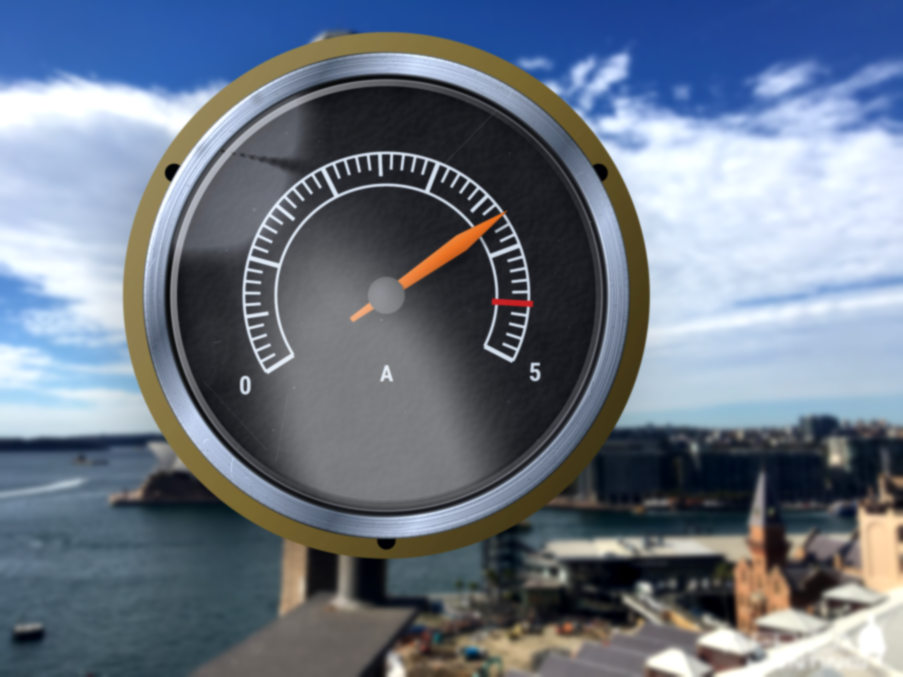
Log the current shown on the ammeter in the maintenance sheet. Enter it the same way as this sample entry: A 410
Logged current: A 3.7
